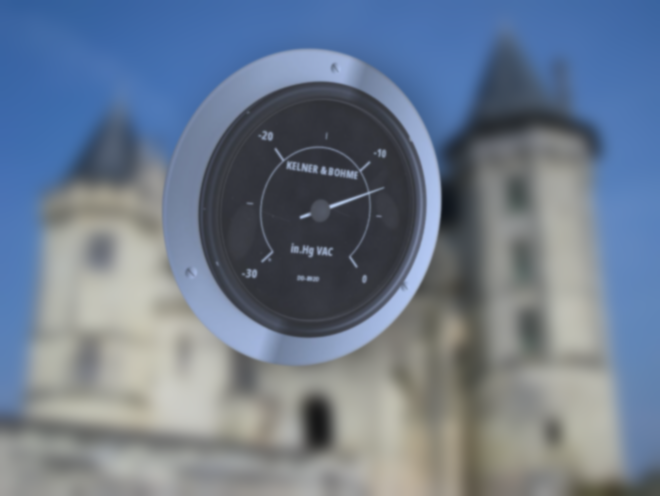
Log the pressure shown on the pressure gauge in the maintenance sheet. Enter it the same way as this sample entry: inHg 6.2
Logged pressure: inHg -7.5
